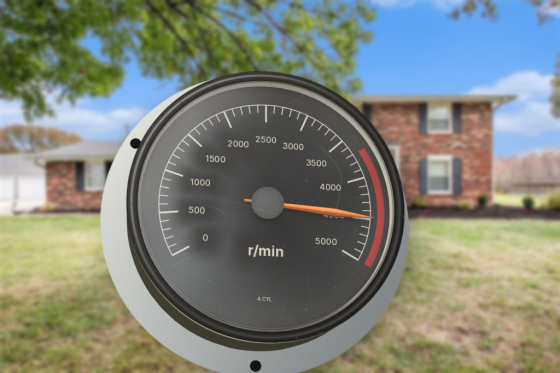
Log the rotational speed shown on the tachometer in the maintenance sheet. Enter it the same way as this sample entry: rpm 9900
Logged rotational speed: rpm 4500
